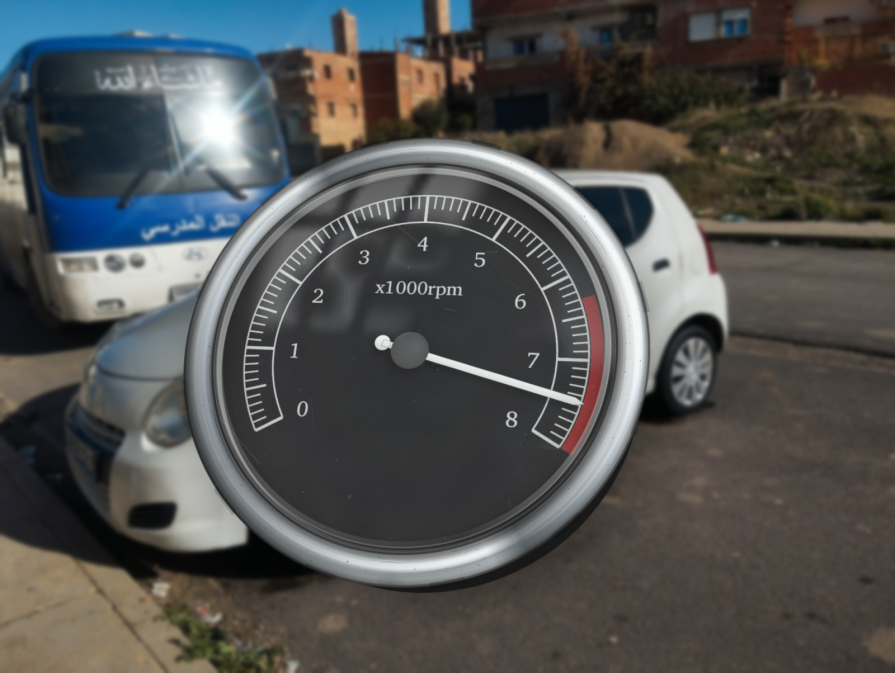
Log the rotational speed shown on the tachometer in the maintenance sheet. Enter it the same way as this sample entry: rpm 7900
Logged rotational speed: rpm 7500
